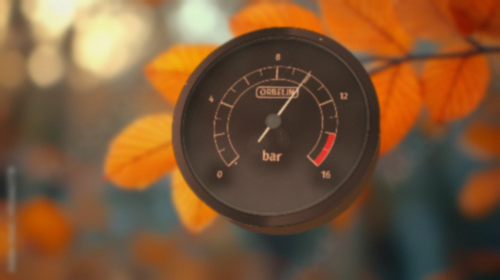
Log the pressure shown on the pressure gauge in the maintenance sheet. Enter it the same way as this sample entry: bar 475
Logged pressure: bar 10
